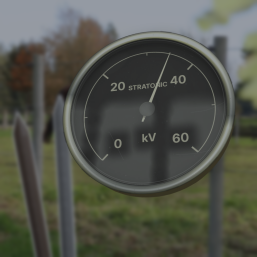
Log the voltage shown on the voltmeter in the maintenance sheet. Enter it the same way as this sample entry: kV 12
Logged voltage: kV 35
